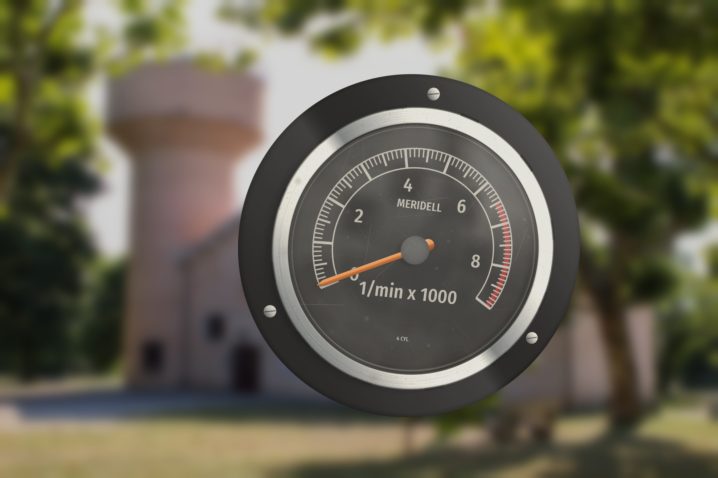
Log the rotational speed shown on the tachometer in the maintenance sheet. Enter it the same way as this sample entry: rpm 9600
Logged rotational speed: rpm 100
